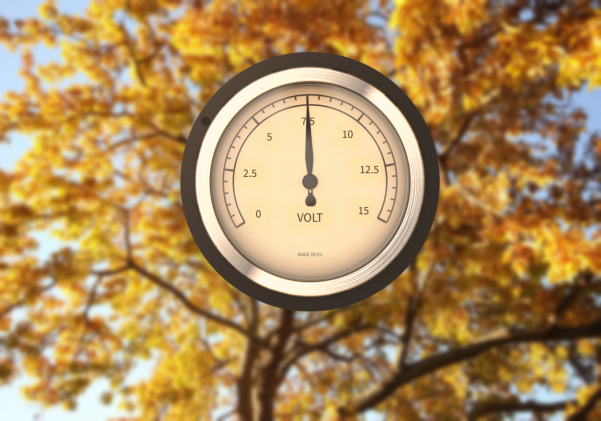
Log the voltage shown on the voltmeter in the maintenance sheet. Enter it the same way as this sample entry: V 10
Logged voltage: V 7.5
